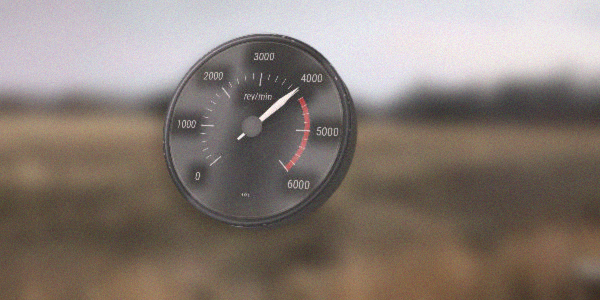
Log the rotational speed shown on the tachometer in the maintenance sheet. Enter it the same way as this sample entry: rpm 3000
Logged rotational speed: rpm 4000
